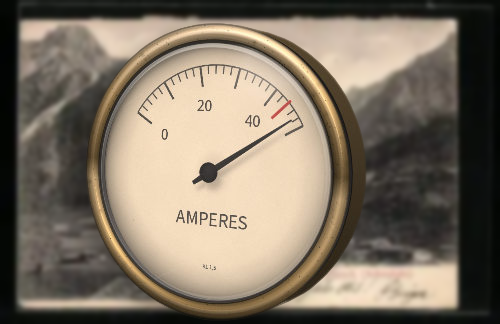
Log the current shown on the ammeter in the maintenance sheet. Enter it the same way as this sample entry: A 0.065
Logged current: A 48
